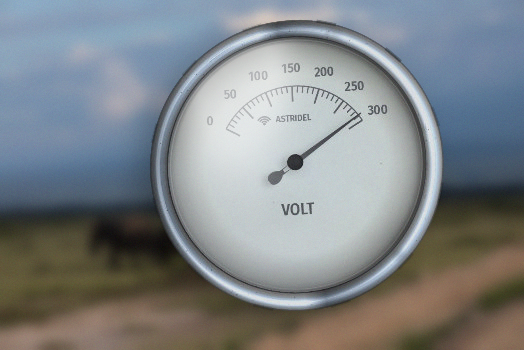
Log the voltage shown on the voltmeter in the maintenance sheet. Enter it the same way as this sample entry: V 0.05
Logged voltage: V 290
